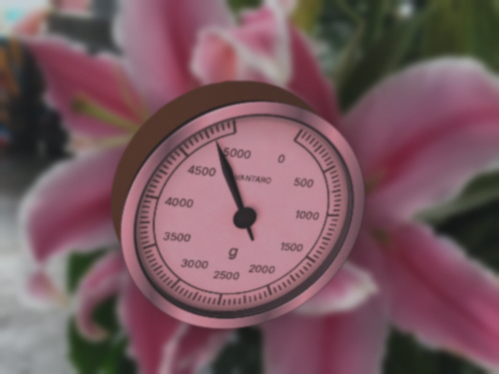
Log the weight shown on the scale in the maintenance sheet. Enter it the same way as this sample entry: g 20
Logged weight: g 4800
